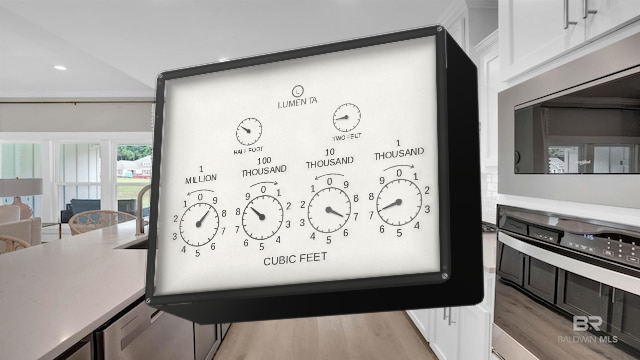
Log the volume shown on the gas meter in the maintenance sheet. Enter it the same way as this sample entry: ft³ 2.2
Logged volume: ft³ 886700
